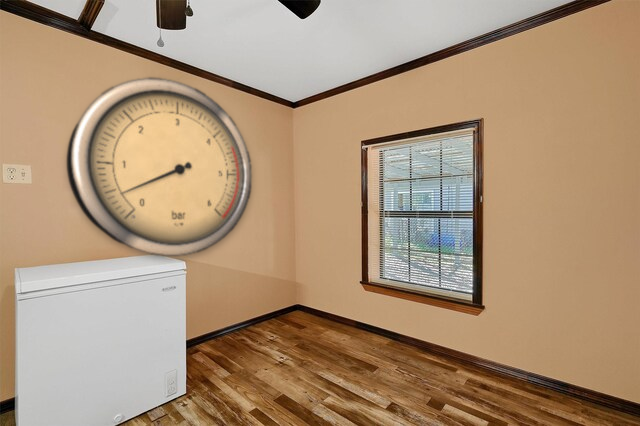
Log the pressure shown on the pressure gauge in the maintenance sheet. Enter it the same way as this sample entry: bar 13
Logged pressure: bar 0.4
